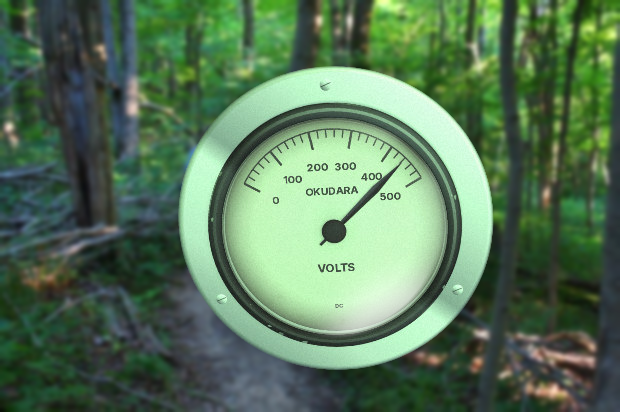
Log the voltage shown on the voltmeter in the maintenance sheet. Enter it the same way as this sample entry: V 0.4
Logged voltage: V 440
